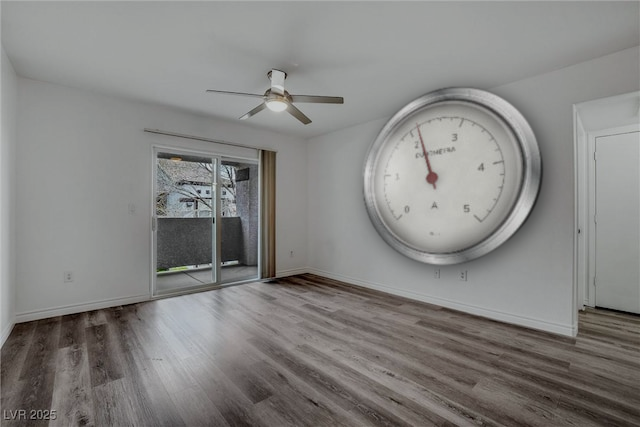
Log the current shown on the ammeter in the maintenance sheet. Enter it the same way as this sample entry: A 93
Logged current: A 2.2
